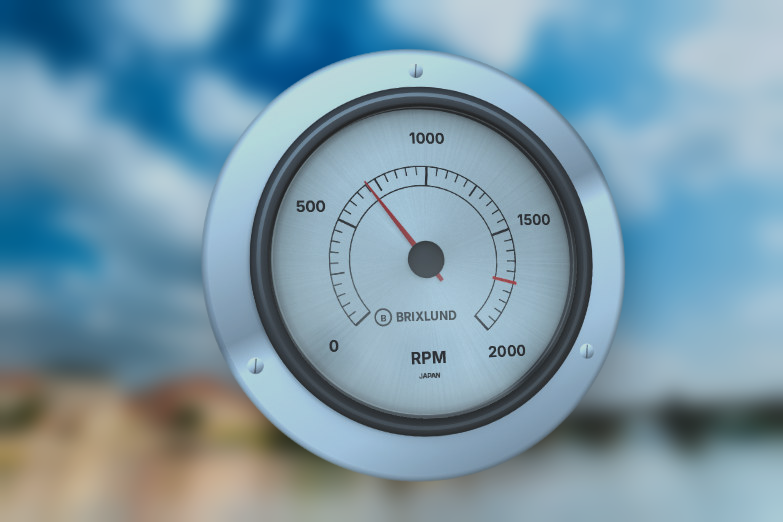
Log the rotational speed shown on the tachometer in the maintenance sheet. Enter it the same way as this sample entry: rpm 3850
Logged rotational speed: rpm 700
